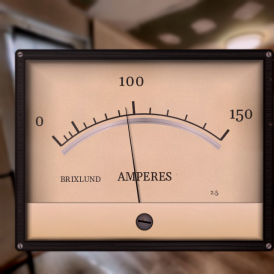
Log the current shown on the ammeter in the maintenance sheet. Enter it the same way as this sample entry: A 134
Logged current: A 95
